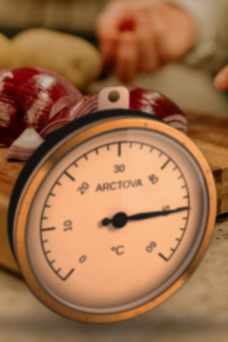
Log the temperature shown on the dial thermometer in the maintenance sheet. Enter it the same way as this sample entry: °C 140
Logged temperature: °C 50
